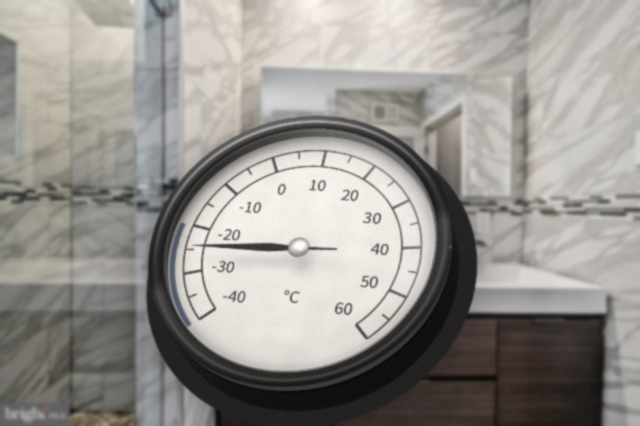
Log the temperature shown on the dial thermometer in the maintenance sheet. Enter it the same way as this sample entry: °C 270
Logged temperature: °C -25
